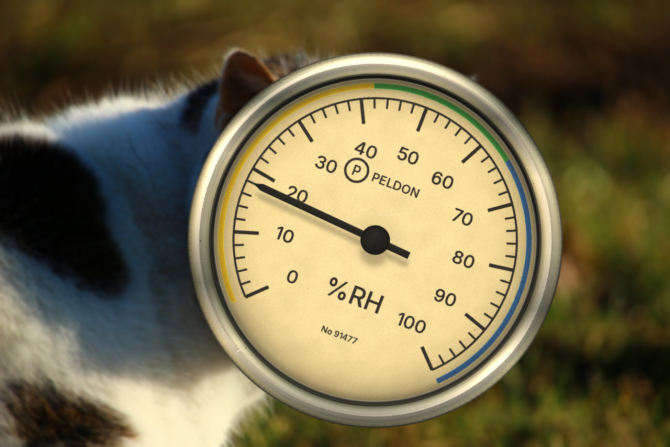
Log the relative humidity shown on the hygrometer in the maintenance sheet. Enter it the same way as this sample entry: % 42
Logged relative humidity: % 18
